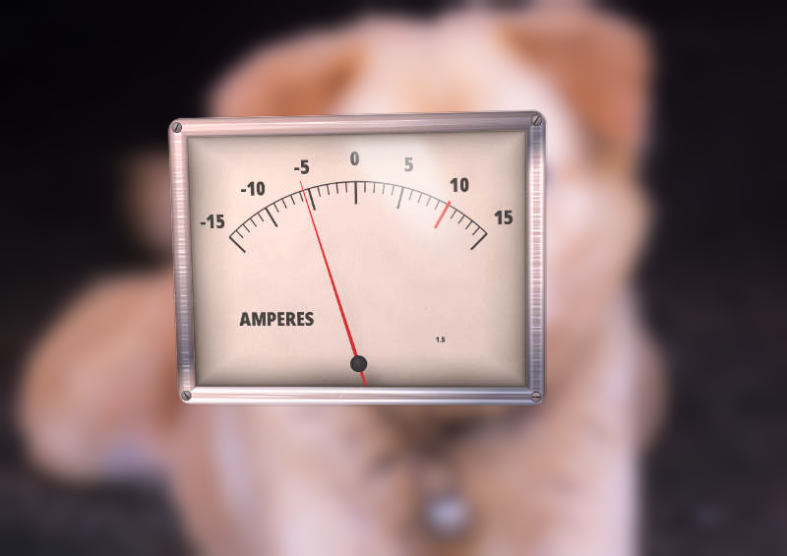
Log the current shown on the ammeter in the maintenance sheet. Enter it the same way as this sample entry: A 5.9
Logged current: A -5.5
